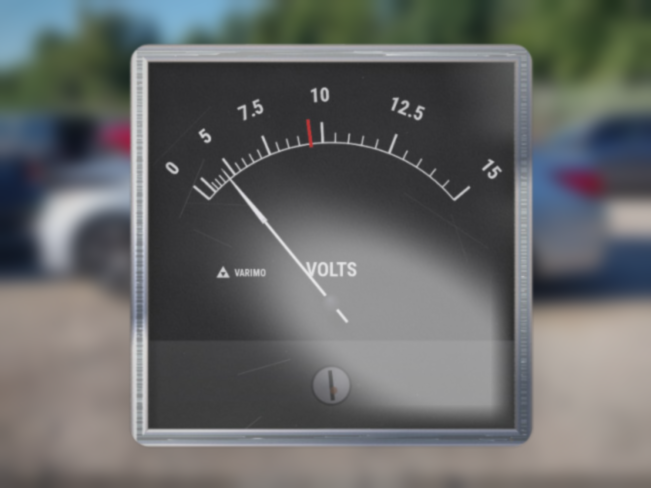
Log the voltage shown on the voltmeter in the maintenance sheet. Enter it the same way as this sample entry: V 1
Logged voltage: V 4.5
